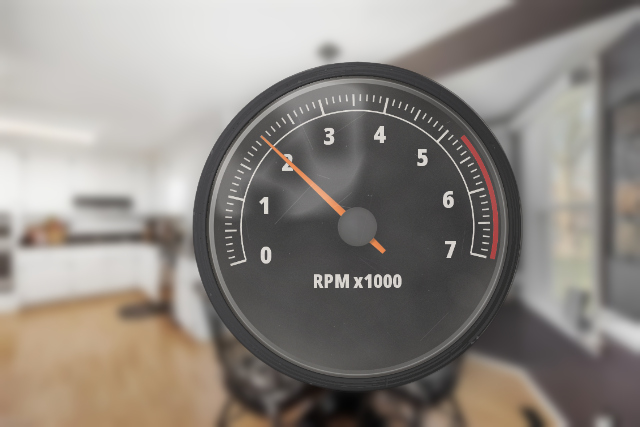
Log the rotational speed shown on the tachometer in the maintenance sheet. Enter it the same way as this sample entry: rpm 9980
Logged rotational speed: rpm 2000
